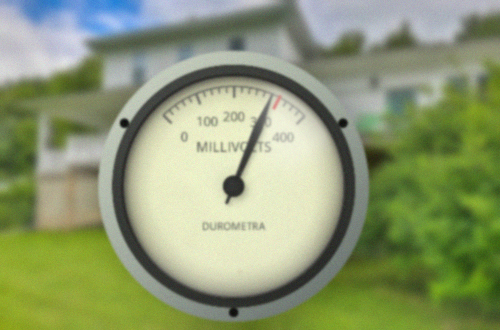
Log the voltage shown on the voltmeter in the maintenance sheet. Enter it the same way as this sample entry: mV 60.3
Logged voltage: mV 300
